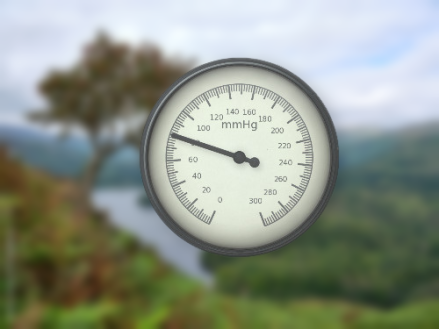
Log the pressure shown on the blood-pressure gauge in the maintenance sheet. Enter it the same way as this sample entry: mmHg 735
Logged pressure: mmHg 80
